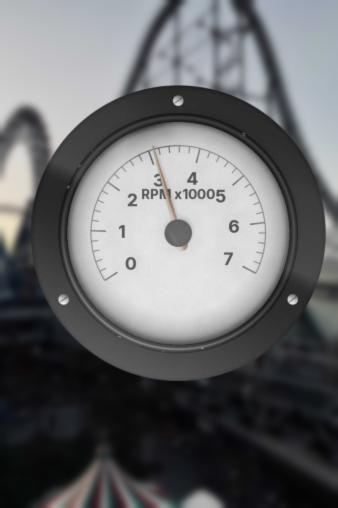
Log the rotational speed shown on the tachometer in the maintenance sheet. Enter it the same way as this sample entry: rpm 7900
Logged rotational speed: rpm 3100
